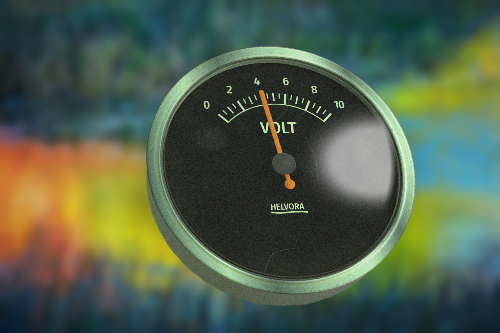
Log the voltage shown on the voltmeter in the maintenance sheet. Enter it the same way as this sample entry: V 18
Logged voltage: V 4
